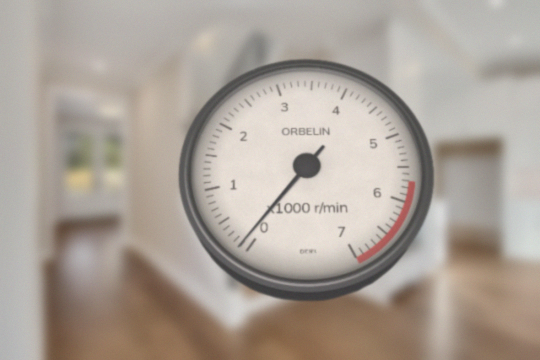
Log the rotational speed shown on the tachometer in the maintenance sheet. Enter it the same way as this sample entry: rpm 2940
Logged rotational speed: rpm 100
